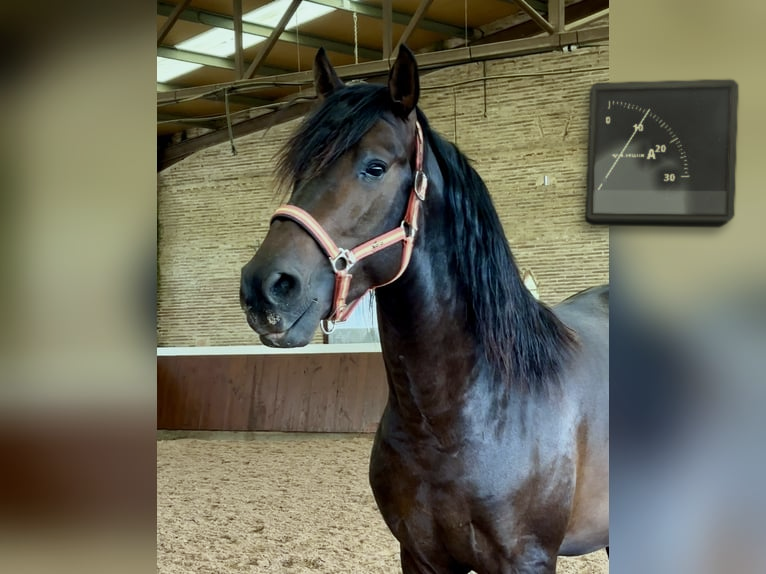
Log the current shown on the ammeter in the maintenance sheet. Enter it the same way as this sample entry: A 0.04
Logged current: A 10
